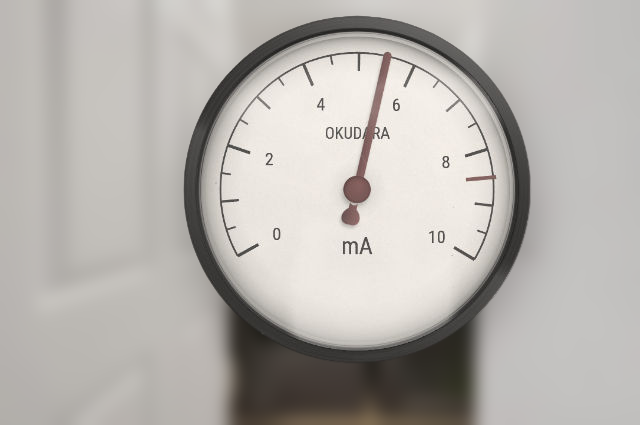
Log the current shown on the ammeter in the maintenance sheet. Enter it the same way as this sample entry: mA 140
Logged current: mA 5.5
